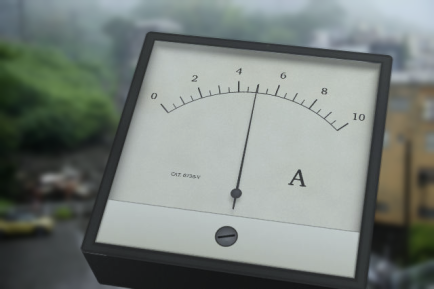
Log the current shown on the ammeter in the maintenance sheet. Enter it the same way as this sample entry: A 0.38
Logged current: A 5
